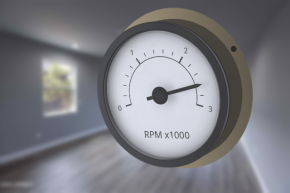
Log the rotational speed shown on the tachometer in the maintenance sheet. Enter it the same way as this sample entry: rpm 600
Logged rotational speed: rpm 2600
